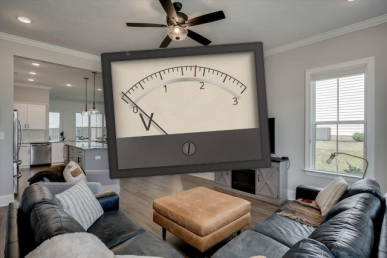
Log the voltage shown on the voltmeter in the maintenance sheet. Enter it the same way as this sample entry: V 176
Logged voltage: V 0.1
